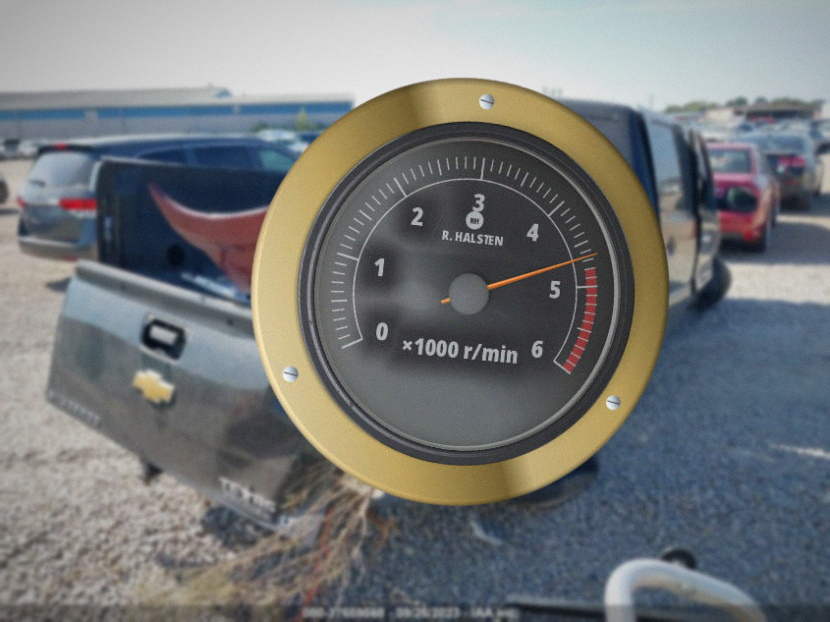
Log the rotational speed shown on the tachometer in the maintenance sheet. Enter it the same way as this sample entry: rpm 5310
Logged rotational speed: rpm 4650
